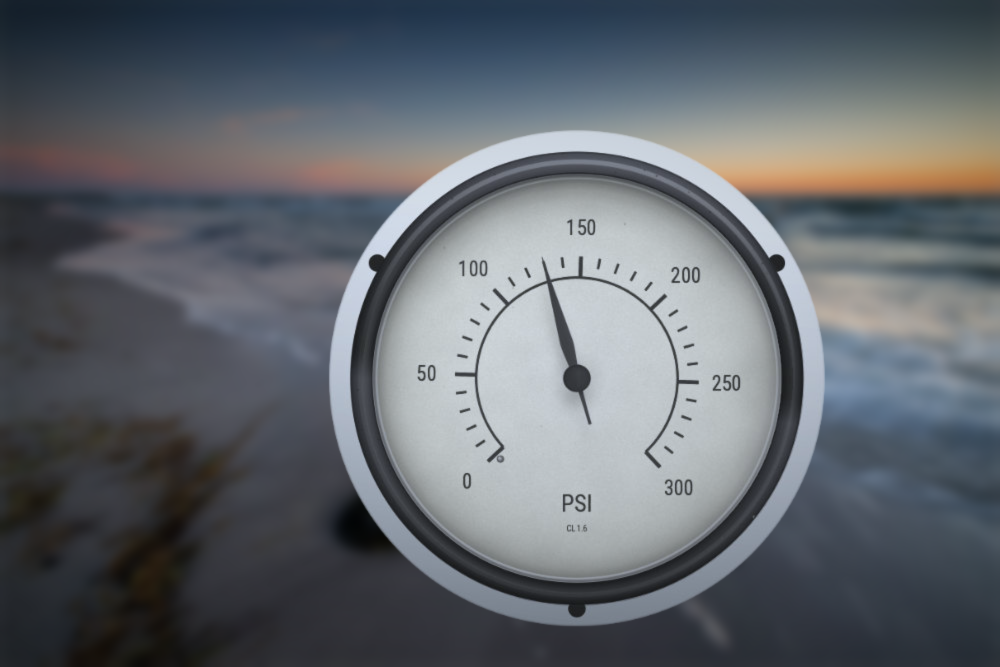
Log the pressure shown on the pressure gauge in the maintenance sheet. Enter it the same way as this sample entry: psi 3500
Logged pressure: psi 130
